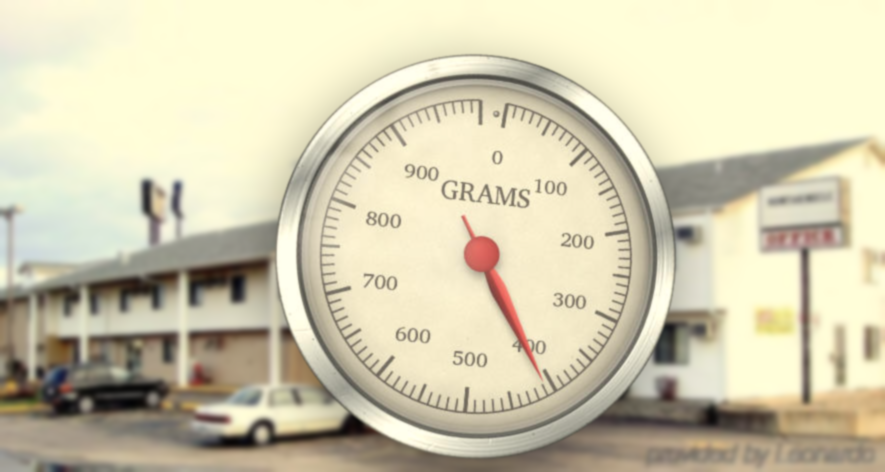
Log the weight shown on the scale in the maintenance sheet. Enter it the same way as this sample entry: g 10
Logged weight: g 410
